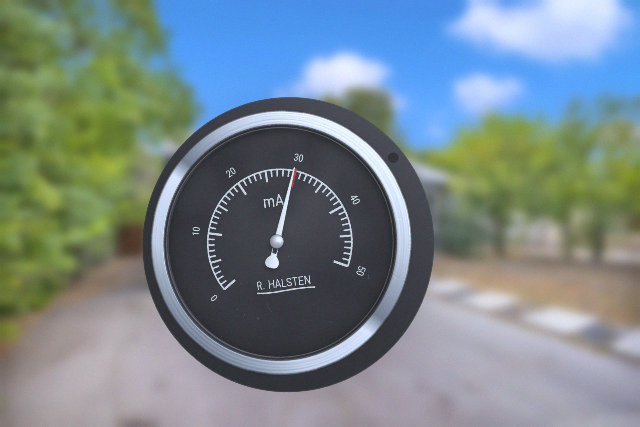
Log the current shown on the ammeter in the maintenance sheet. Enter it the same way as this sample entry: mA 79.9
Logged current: mA 30
